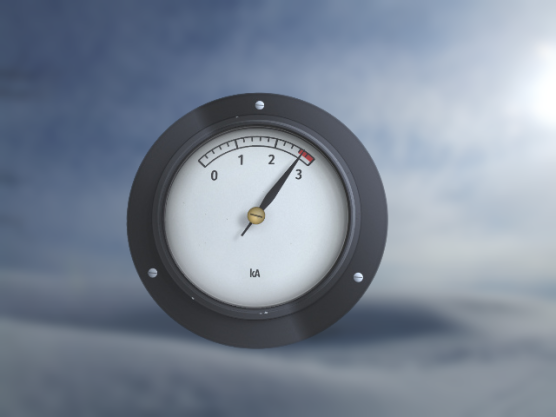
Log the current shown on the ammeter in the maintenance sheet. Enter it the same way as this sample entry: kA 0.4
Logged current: kA 2.7
